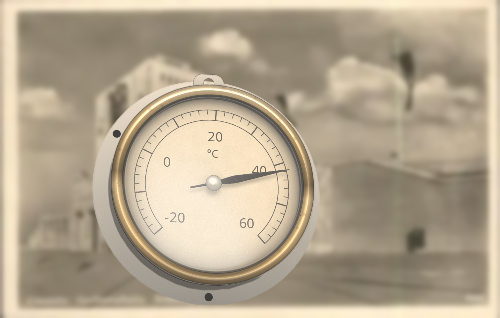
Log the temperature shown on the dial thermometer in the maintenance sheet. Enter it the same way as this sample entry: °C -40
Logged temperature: °C 42
